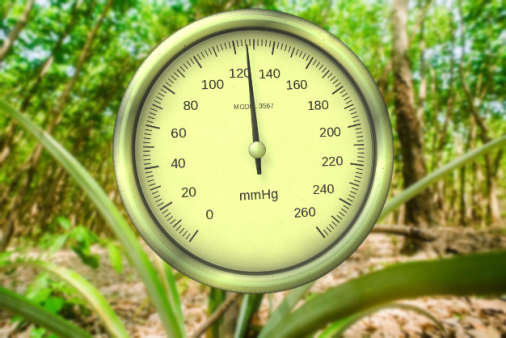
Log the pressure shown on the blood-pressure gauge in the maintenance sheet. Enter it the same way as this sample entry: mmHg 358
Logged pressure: mmHg 126
